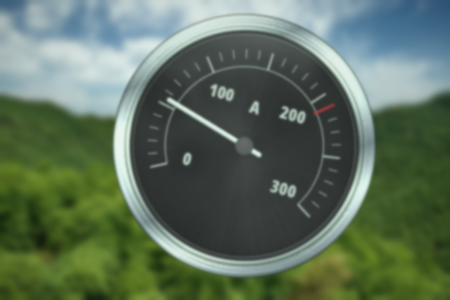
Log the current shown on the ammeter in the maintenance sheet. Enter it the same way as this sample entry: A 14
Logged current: A 55
